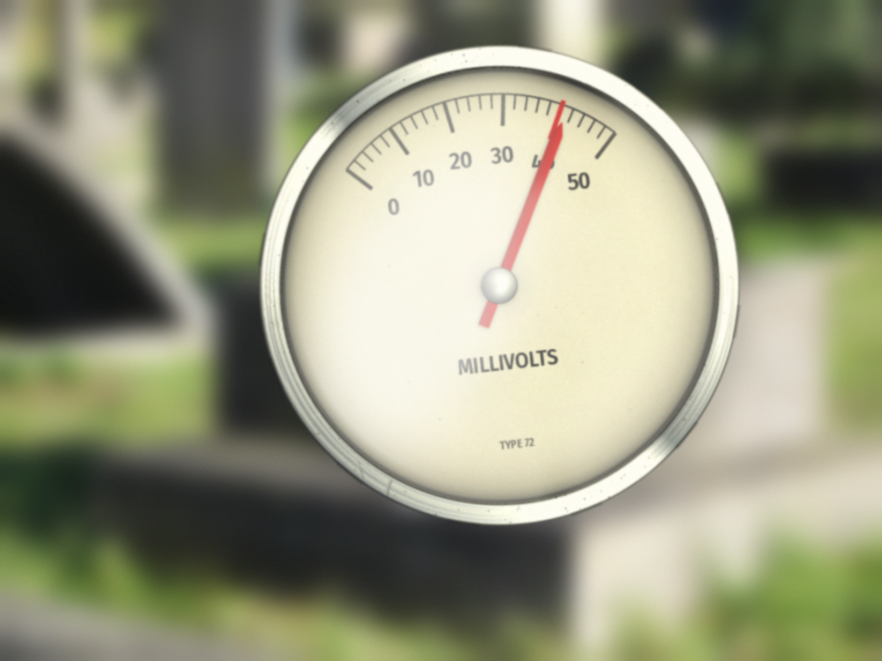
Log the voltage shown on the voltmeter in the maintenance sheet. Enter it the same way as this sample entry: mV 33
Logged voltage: mV 41
